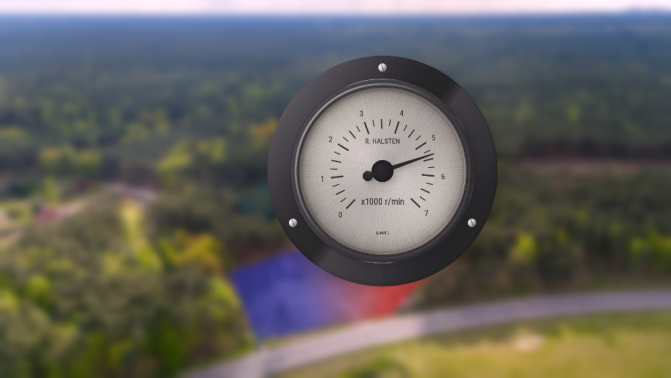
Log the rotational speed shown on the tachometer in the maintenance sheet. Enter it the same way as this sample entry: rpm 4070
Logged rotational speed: rpm 5375
